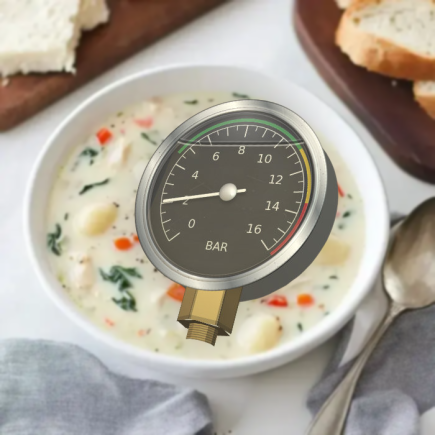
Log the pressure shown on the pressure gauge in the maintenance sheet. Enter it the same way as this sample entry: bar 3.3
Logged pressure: bar 2
